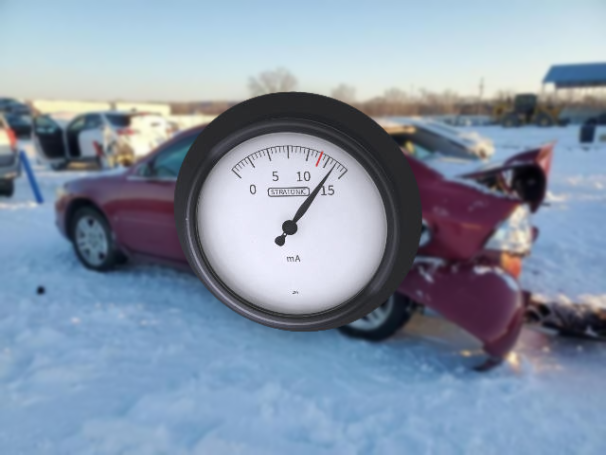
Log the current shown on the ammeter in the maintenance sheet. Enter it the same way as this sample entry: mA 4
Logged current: mA 13.5
